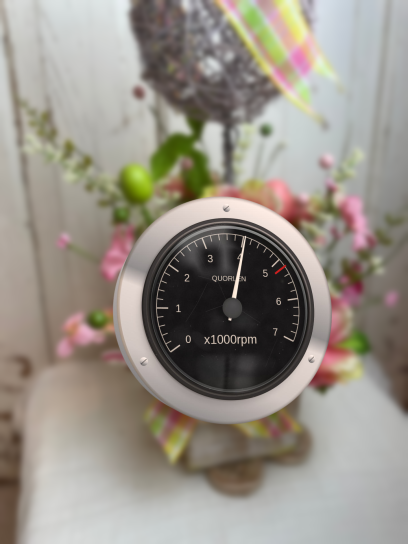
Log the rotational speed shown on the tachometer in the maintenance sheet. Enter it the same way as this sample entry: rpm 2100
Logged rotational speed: rpm 4000
